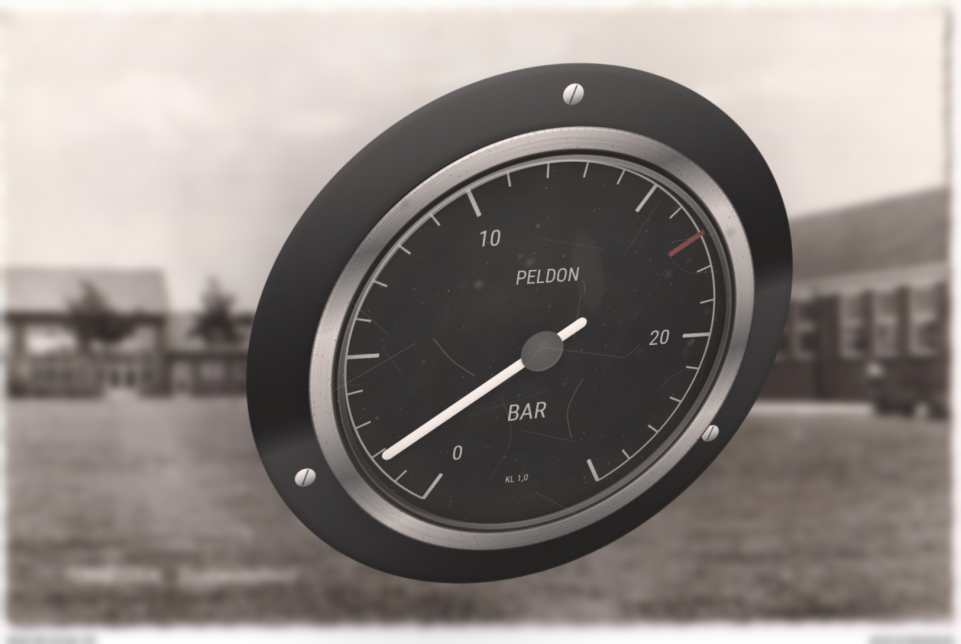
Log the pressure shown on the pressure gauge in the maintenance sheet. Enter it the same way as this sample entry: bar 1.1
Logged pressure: bar 2
